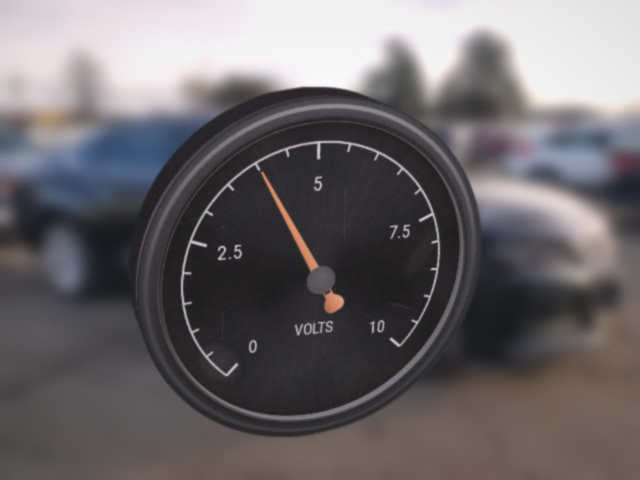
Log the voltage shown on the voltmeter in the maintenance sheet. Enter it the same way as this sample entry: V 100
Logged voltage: V 4
